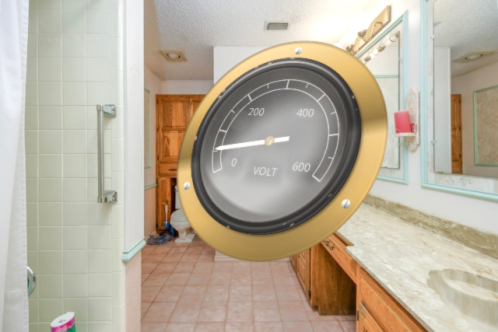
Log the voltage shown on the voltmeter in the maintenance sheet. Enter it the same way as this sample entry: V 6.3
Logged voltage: V 50
